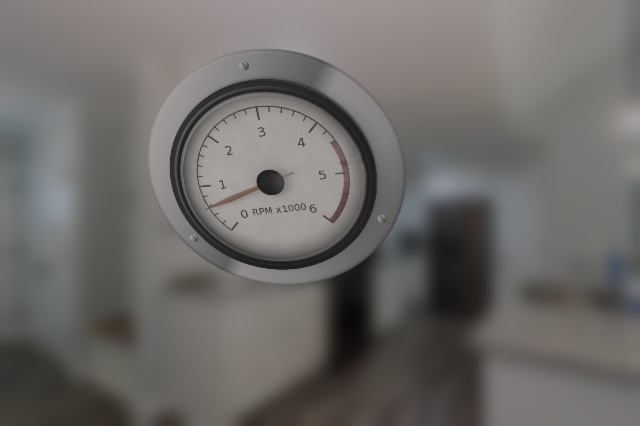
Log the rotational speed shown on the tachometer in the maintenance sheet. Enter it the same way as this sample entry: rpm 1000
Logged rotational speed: rpm 600
